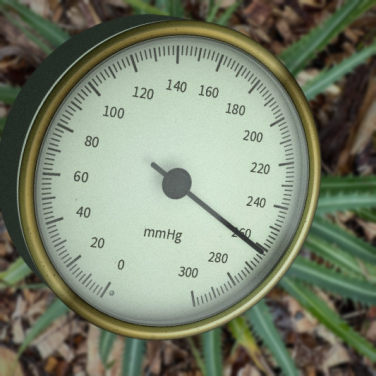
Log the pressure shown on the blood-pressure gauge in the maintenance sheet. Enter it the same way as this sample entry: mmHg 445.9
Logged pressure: mmHg 262
